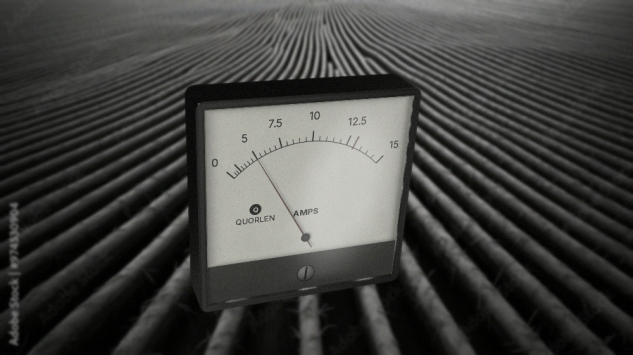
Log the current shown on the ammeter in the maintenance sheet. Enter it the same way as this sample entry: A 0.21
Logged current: A 5
